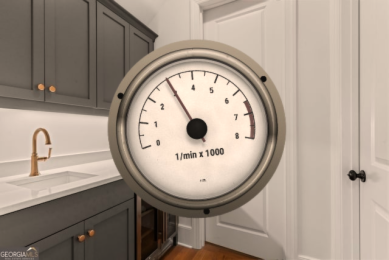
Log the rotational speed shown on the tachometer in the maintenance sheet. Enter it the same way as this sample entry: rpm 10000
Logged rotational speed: rpm 3000
